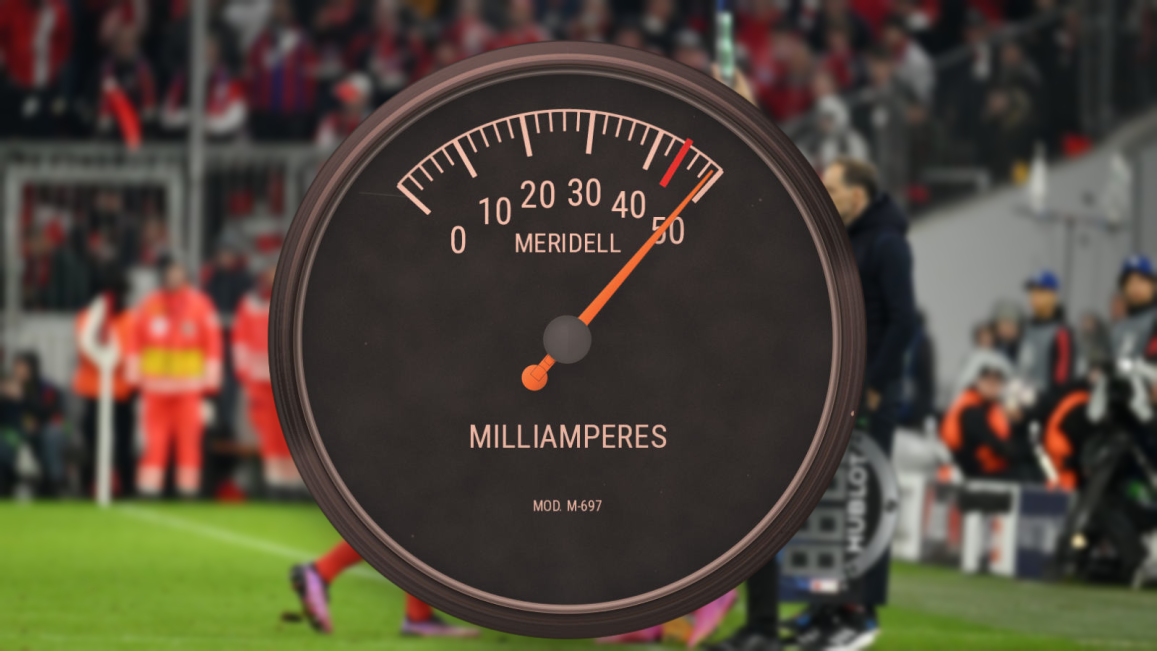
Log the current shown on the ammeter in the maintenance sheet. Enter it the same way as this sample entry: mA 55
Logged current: mA 49
